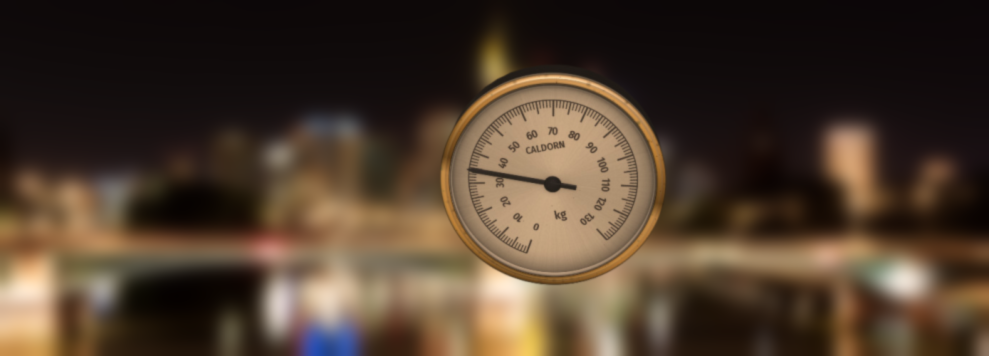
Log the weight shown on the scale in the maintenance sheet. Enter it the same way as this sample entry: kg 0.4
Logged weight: kg 35
